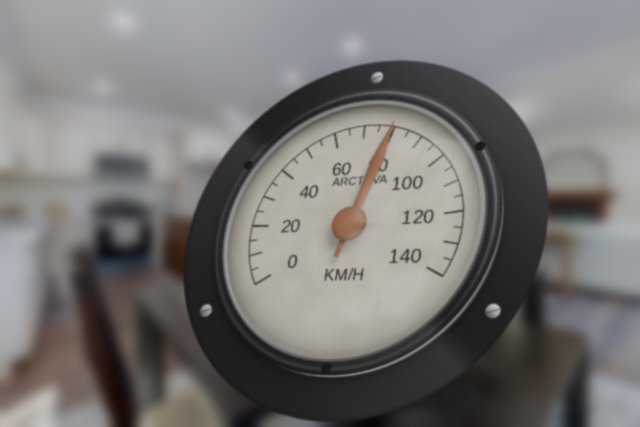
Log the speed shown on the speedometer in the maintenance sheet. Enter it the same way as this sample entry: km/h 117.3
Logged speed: km/h 80
